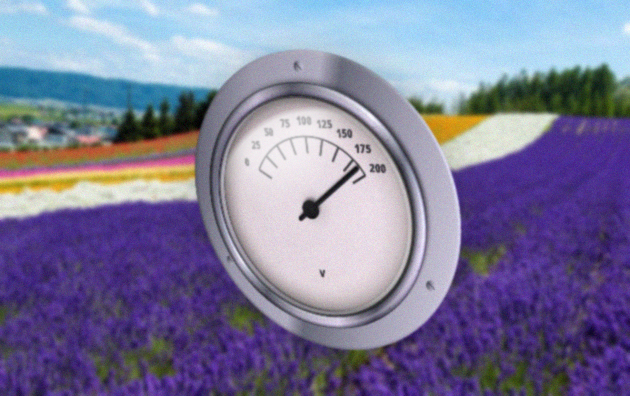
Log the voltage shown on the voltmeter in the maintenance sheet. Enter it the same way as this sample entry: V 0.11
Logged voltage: V 187.5
